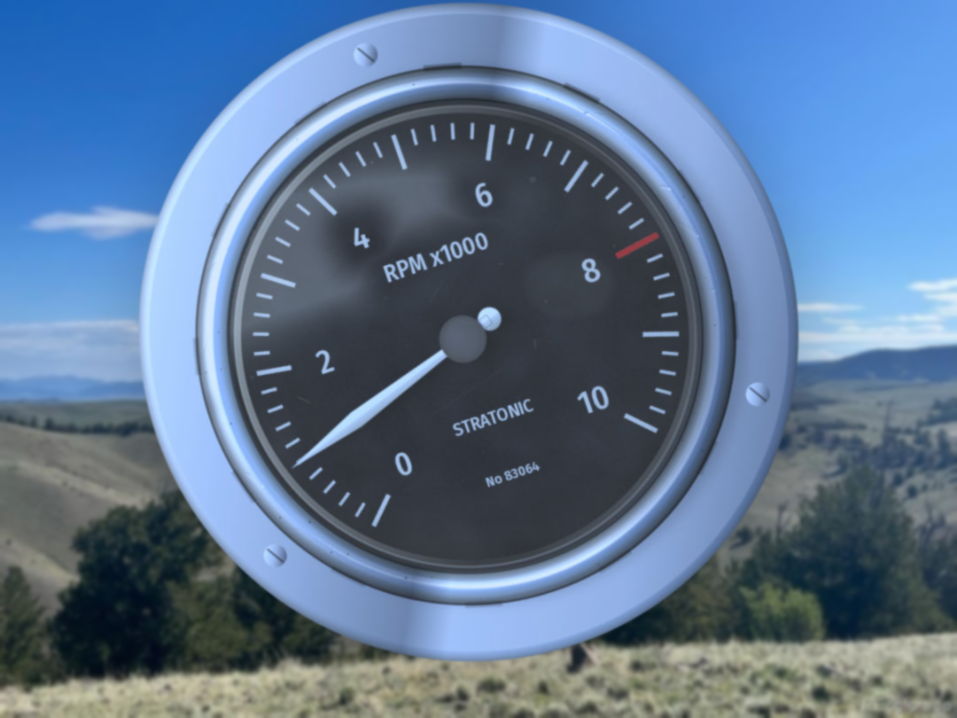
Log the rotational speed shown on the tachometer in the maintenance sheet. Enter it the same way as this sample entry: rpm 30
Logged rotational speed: rpm 1000
